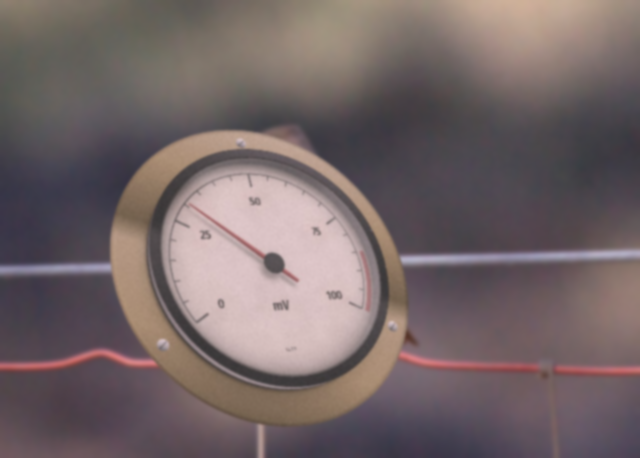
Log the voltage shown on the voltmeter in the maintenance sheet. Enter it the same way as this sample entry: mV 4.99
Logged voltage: mV 30
